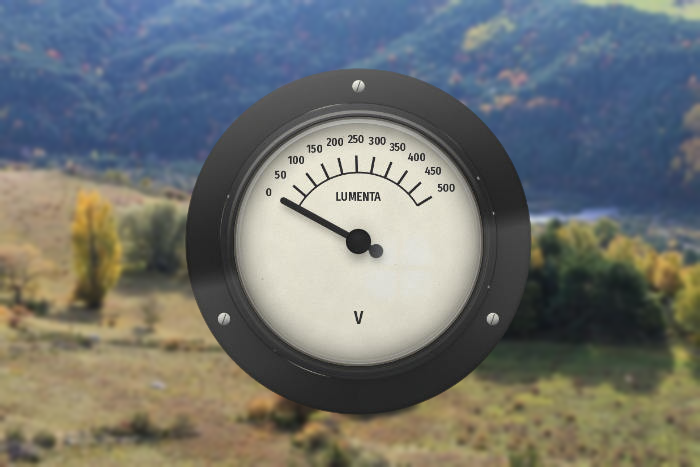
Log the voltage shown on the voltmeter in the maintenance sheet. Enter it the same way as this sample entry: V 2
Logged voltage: V 0
